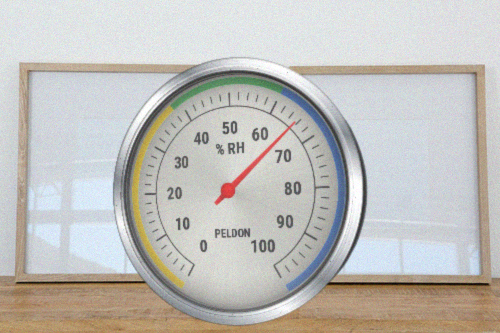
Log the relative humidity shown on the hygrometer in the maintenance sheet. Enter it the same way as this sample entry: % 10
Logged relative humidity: % 66
